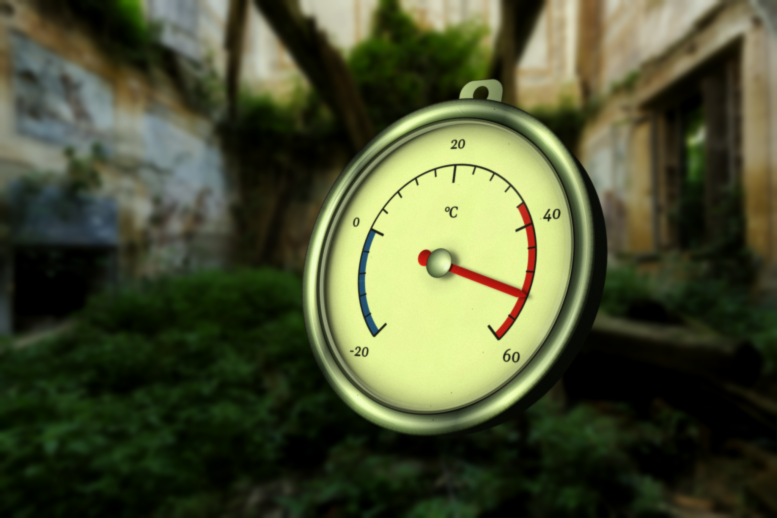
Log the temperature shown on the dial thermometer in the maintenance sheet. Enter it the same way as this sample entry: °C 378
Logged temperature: °C 52
